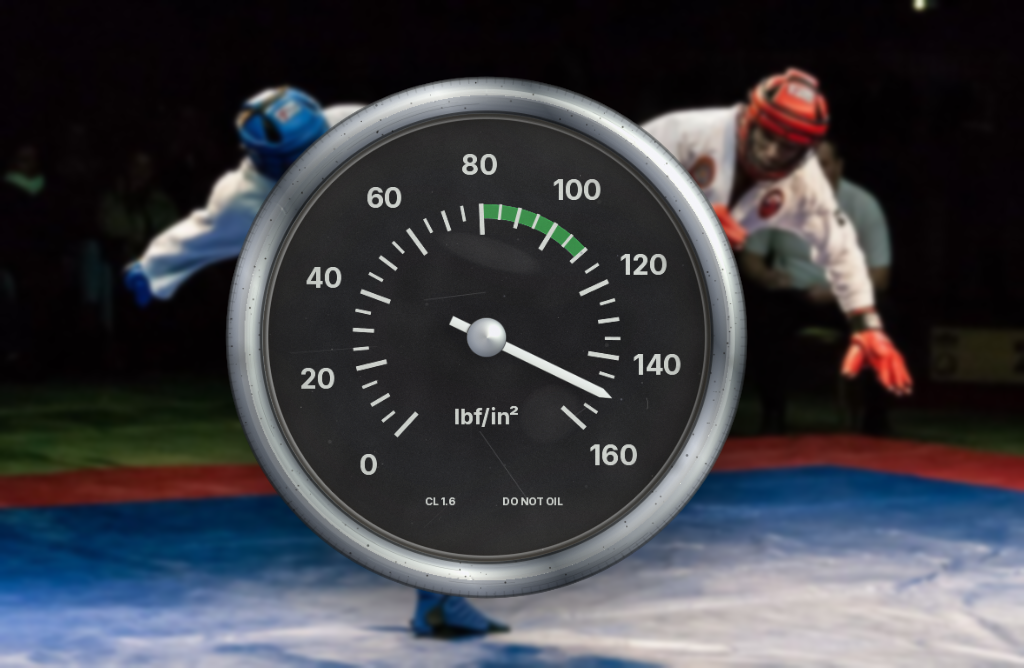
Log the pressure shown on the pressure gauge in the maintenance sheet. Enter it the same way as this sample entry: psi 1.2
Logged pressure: psi 150
